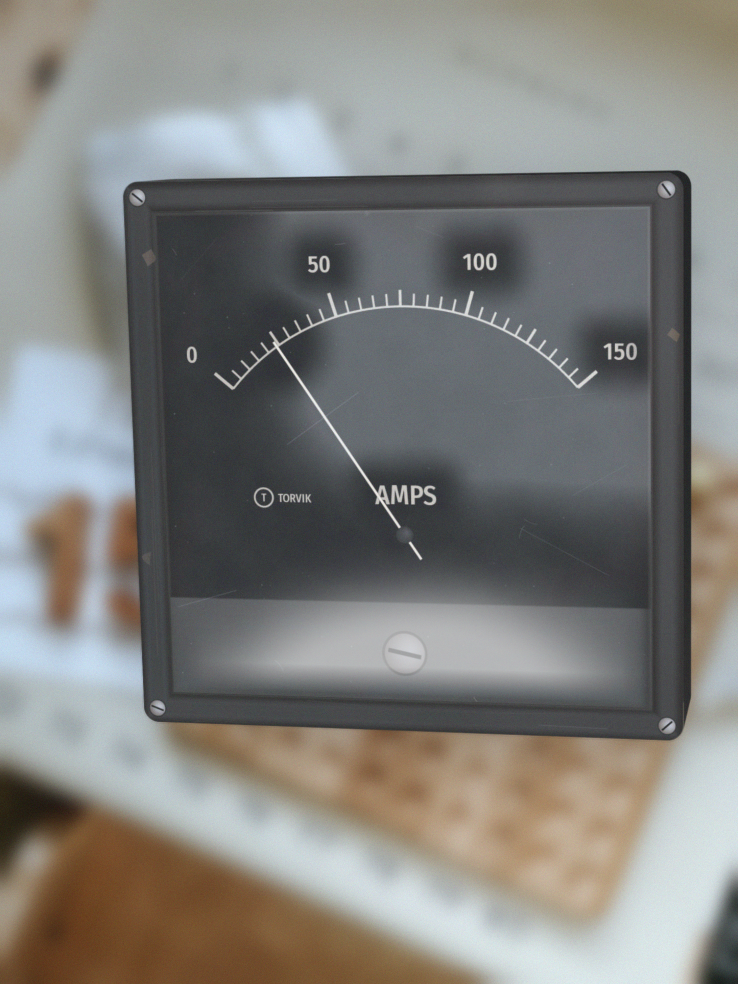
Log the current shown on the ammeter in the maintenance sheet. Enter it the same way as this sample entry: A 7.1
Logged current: A 25
